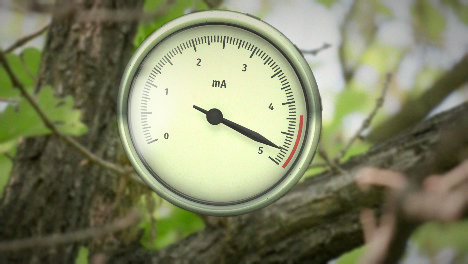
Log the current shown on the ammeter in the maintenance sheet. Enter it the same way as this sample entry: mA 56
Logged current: mA 4.75
